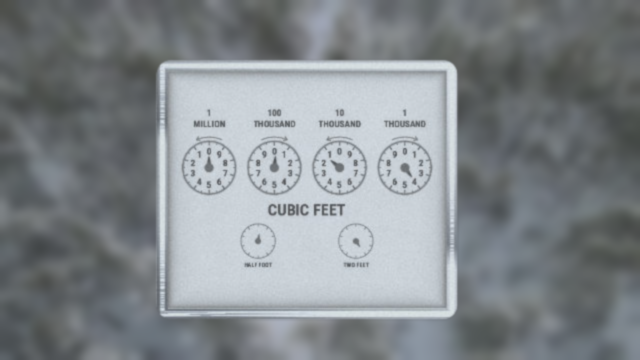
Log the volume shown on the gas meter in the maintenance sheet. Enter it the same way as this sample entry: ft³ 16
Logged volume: ft³ 1400
